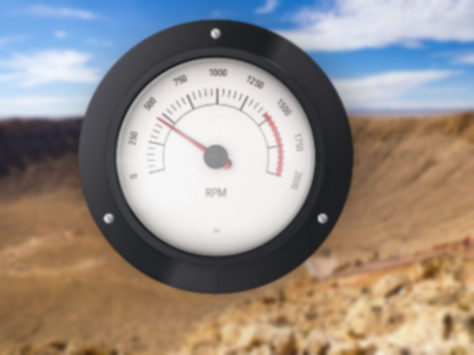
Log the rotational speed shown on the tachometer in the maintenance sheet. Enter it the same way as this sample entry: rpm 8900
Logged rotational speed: rpm 450
